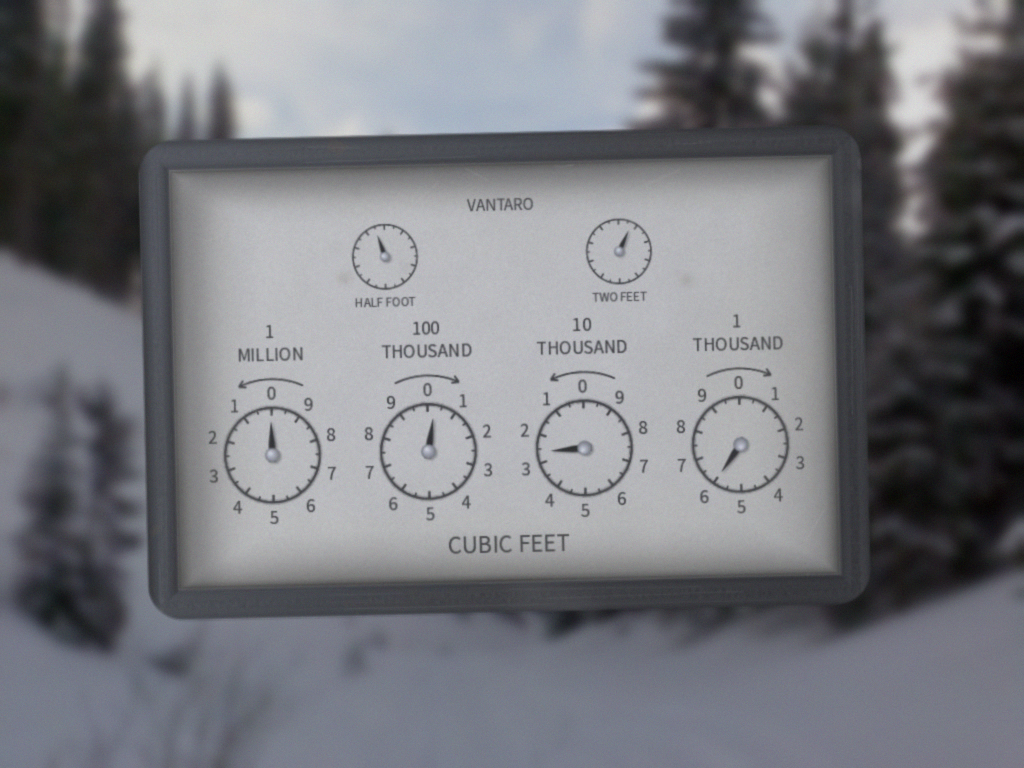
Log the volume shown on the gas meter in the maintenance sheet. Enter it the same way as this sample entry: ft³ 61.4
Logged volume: ft³ 2600
